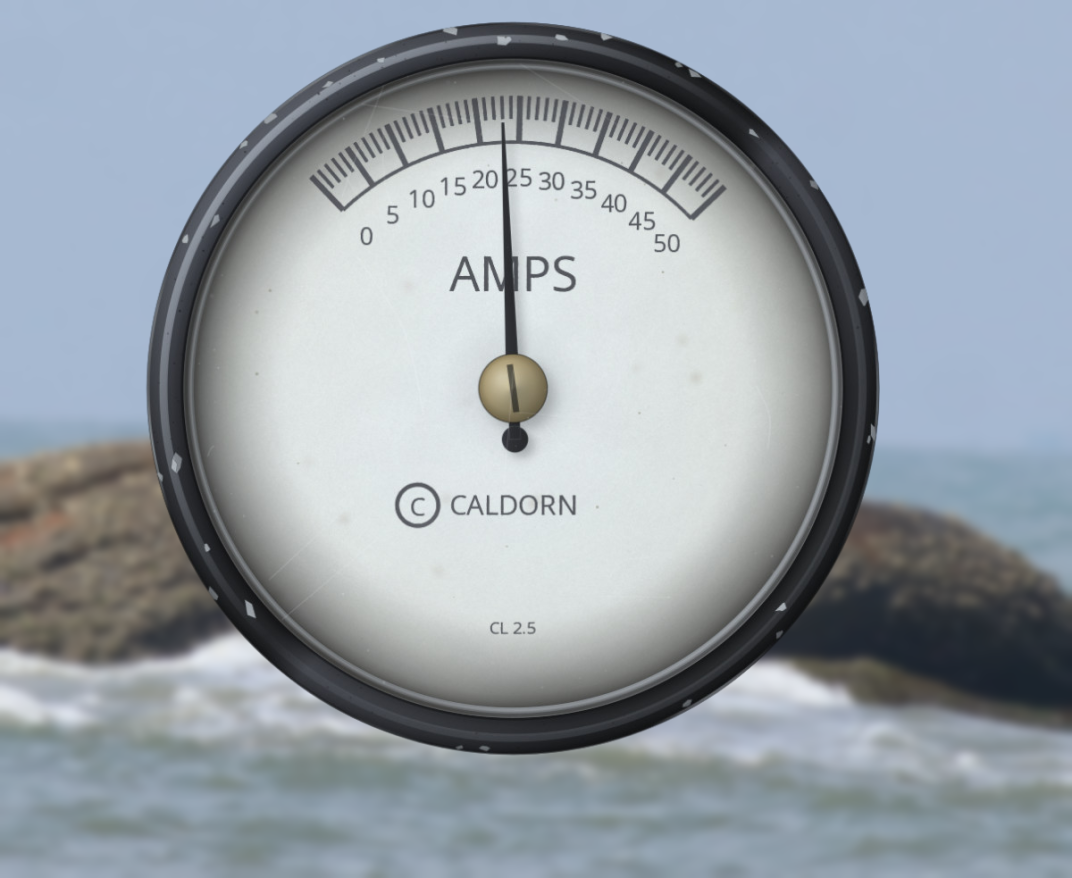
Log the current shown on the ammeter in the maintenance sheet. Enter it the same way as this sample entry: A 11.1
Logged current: A 23
